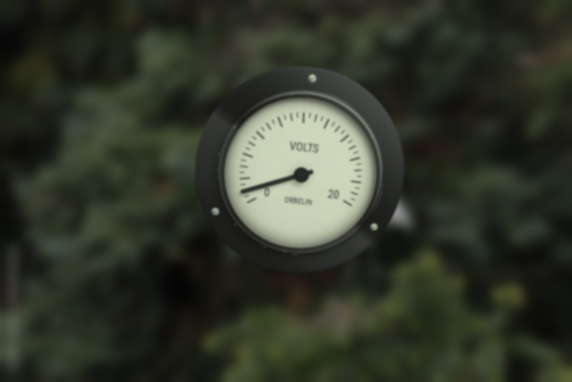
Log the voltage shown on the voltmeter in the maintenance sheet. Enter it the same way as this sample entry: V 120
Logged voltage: V 1
